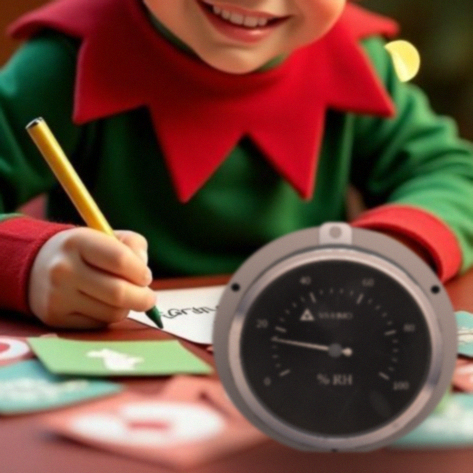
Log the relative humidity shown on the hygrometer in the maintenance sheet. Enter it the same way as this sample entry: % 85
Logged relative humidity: % 16
